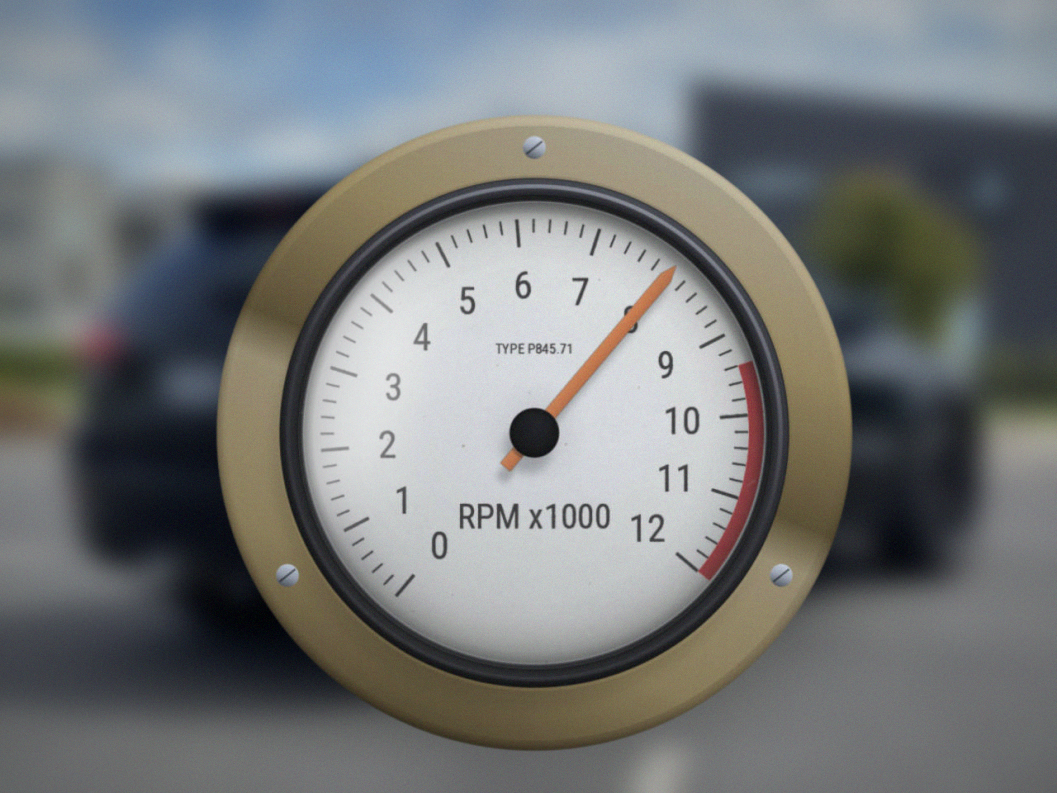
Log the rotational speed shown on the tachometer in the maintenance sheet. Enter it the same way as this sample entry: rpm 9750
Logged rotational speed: rpm 8000
